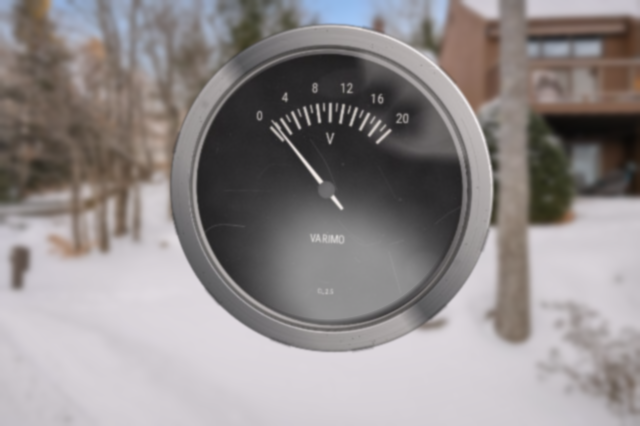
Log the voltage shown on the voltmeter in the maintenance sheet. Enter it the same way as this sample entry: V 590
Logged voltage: V 1
